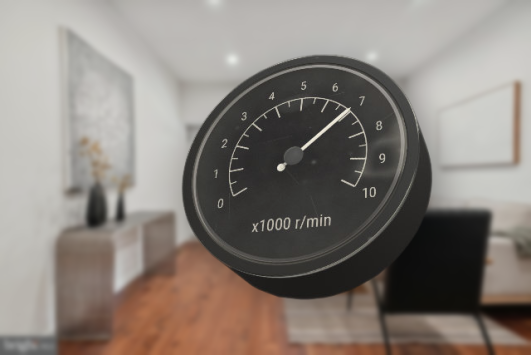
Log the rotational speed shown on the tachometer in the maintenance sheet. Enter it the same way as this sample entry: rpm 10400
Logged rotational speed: rpm 7000
